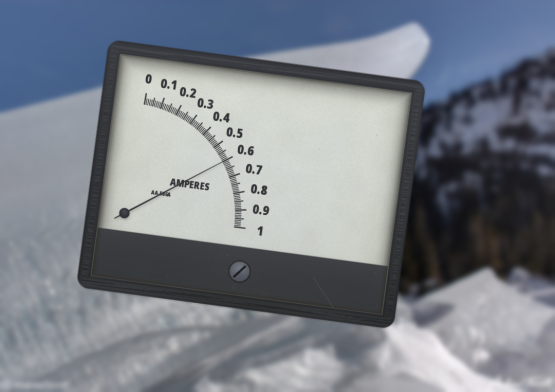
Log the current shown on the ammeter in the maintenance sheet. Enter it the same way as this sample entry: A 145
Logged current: A 0.6
